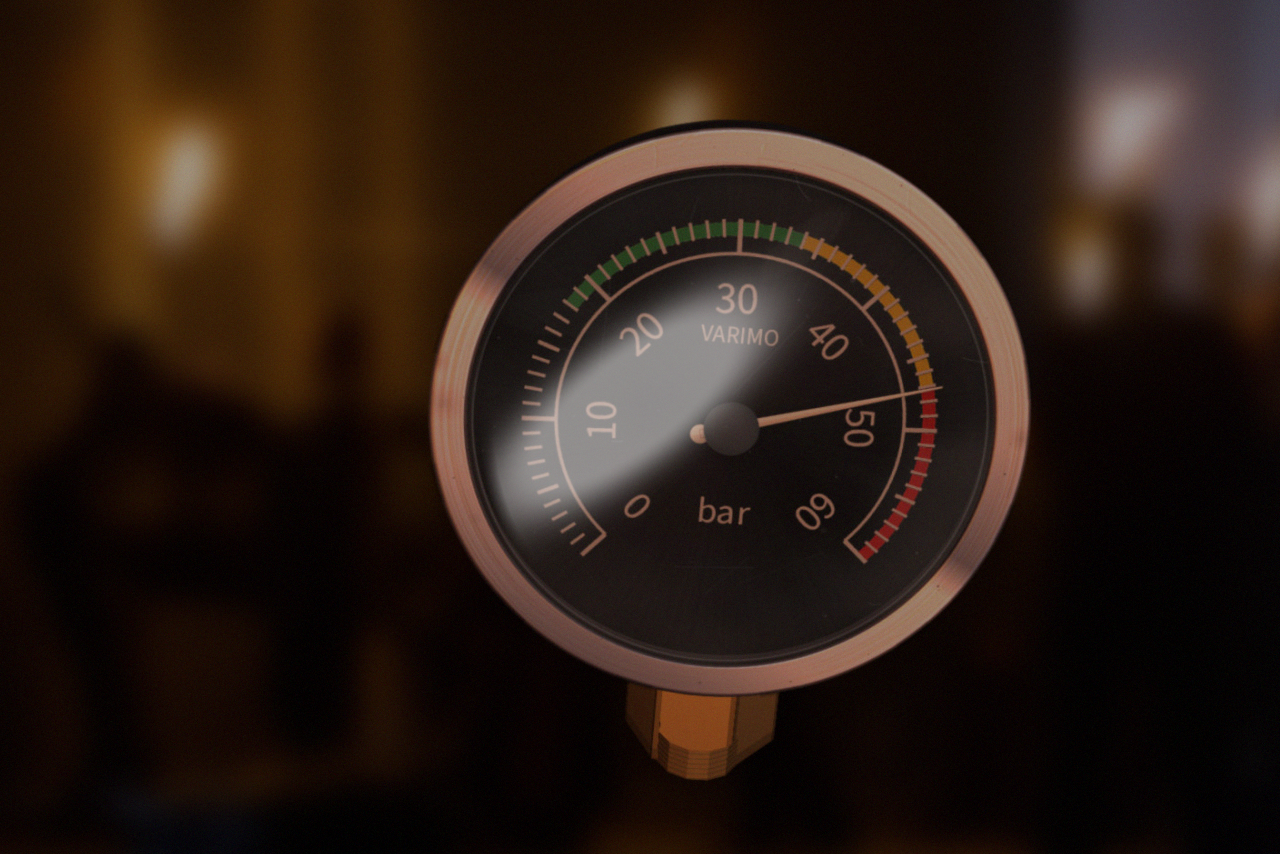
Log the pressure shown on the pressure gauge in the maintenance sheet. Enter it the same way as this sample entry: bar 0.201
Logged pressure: bar 47
